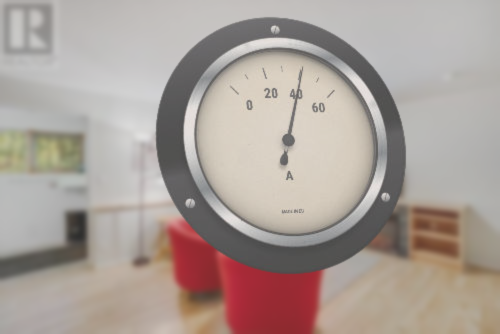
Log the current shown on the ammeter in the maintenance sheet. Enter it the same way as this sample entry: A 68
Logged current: A 40
